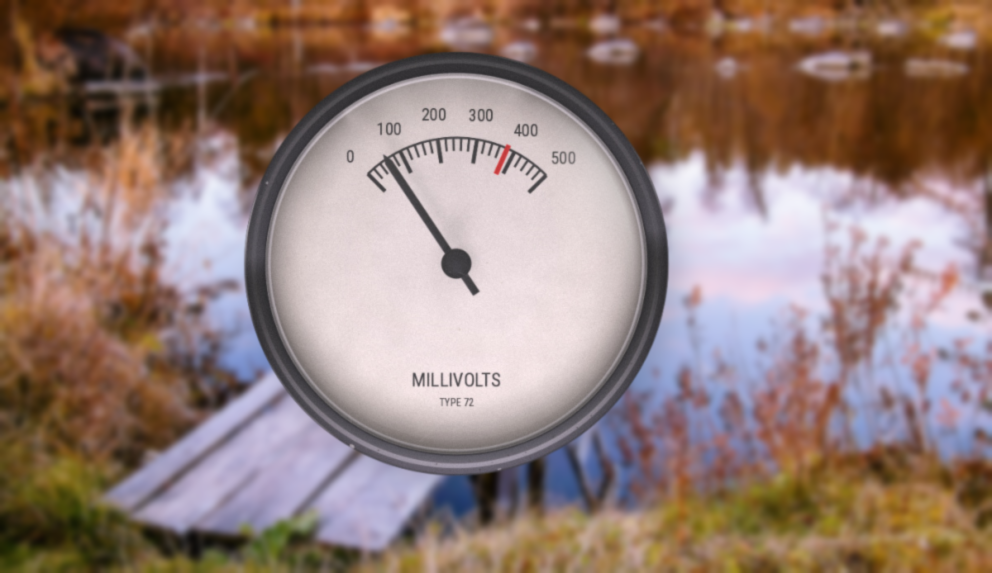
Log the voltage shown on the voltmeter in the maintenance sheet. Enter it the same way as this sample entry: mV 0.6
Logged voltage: mV 60
